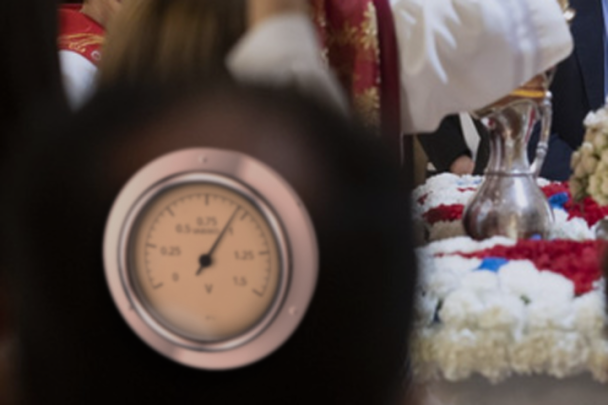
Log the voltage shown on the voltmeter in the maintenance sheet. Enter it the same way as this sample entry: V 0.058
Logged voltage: V 0.95
